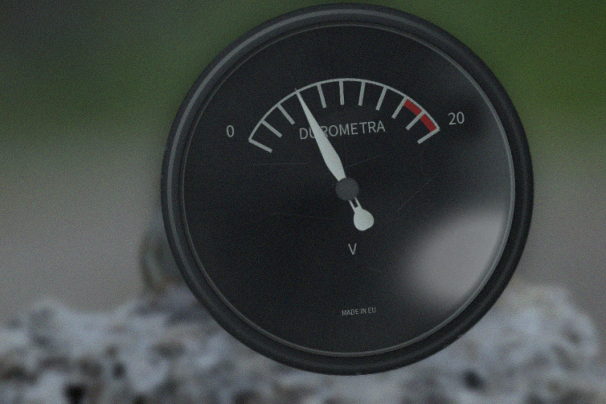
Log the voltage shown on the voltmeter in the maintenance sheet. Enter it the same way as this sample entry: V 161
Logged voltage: V 6
